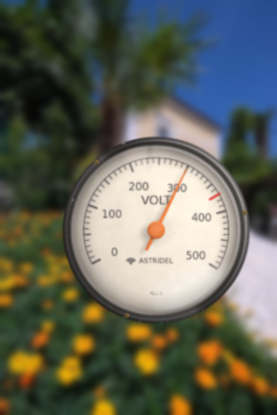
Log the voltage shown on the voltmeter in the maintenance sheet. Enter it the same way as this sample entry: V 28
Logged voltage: V 300
